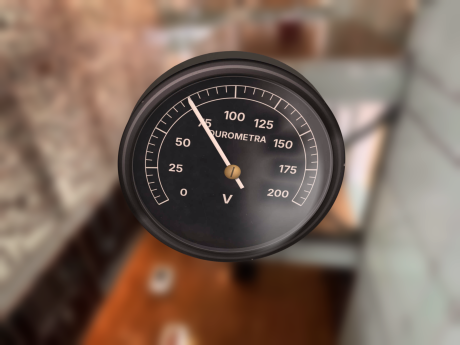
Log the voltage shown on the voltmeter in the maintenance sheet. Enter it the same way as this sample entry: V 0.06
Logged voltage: V 75
